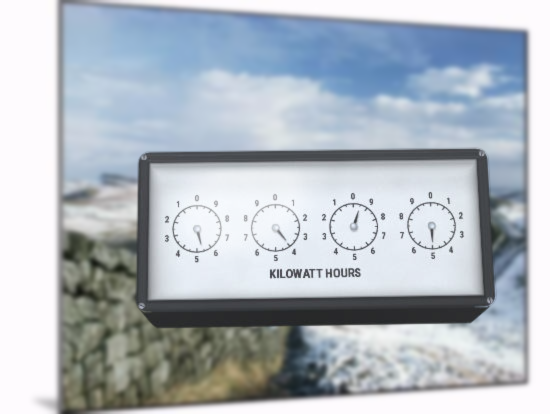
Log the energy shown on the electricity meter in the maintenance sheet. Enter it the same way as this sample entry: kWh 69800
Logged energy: kWh 5395
